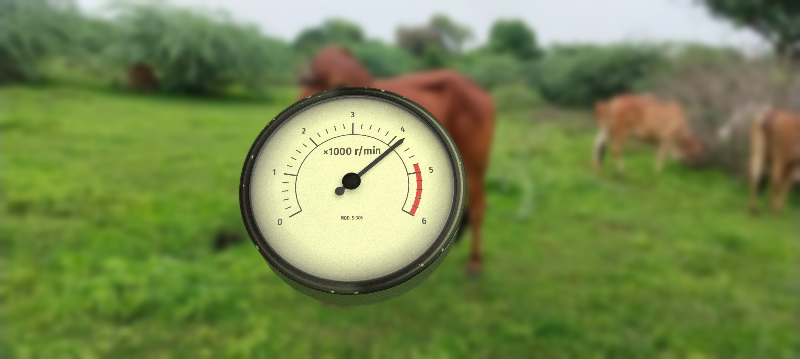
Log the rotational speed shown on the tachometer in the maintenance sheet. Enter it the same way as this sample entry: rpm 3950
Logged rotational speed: rpm 4200
